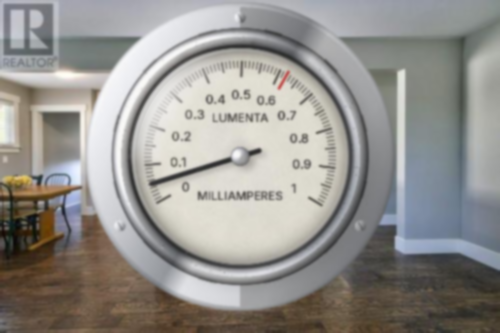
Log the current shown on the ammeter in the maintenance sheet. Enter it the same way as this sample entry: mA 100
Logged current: mA 0.05
